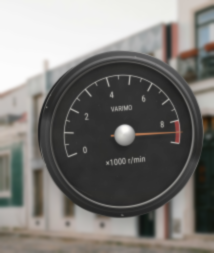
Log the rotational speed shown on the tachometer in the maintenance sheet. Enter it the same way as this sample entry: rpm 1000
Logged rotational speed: rpm 8500
